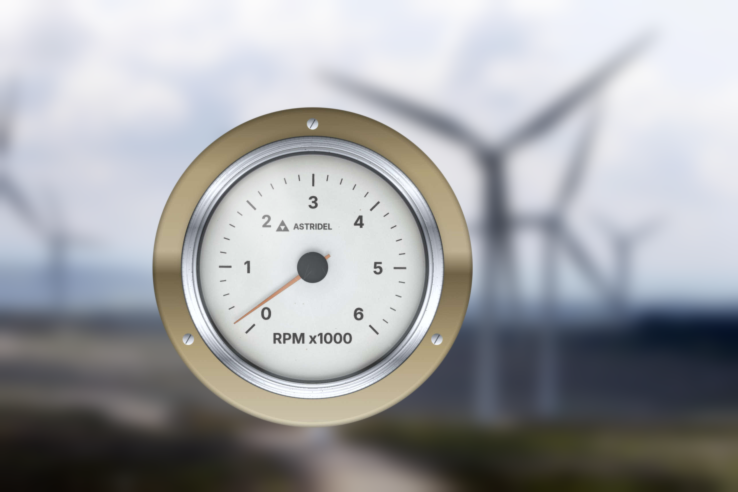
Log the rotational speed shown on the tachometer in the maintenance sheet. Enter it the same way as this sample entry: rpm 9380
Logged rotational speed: rpm 200
